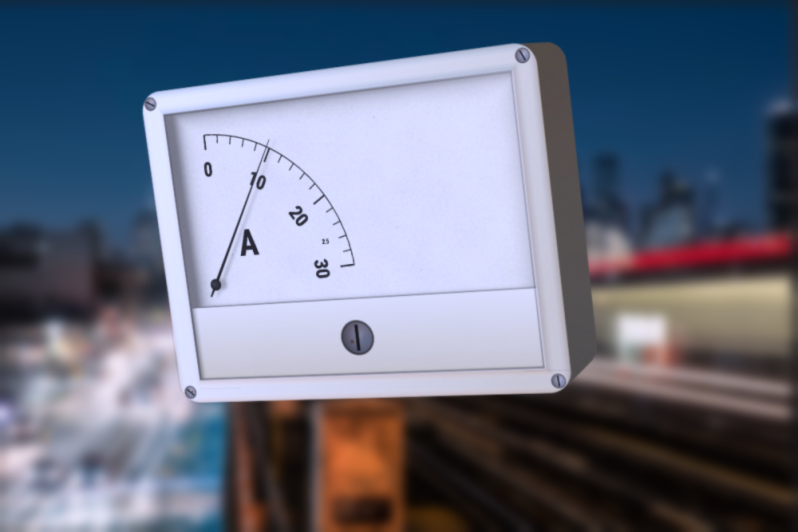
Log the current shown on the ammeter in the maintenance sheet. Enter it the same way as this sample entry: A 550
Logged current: A 10
